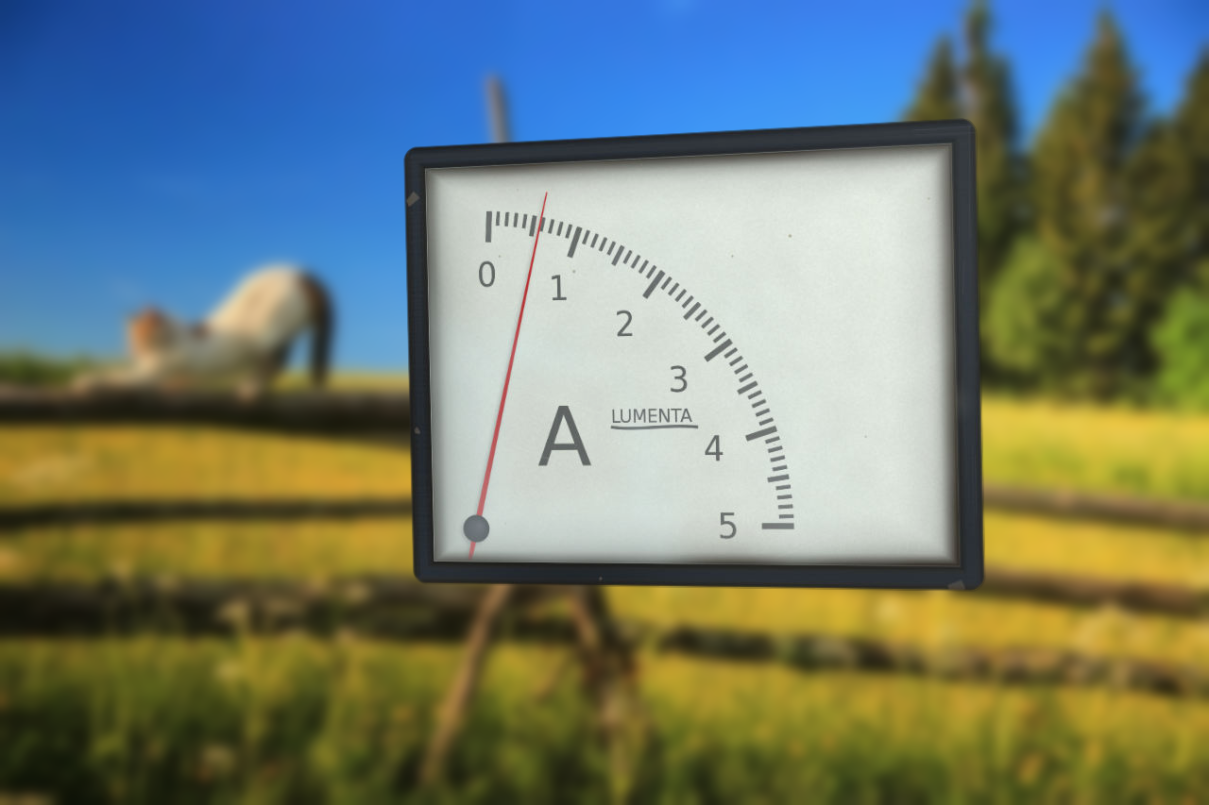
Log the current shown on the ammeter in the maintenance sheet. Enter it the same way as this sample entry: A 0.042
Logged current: A 0.6
